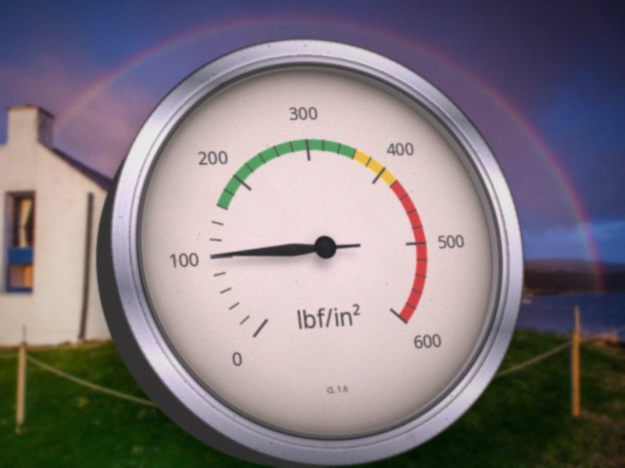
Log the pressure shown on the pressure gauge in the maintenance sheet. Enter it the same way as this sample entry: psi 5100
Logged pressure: psi 100
